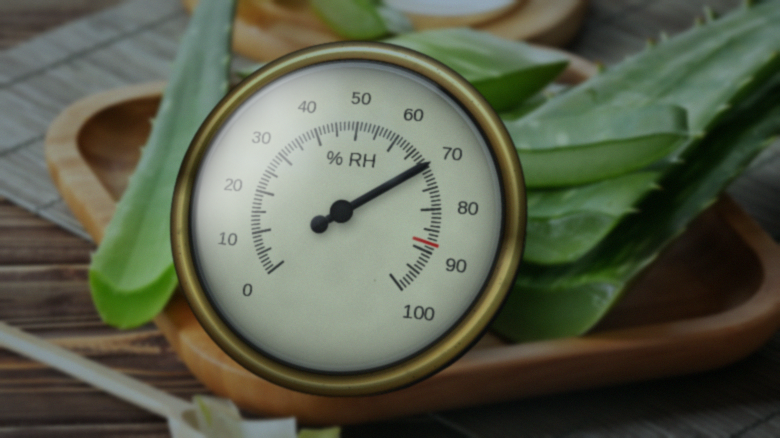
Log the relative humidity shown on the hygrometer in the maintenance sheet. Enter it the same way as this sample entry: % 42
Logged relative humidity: % 70
